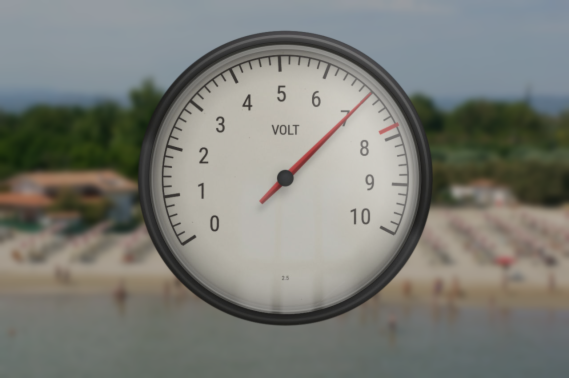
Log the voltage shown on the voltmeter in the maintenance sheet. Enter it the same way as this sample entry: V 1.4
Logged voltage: V 7
